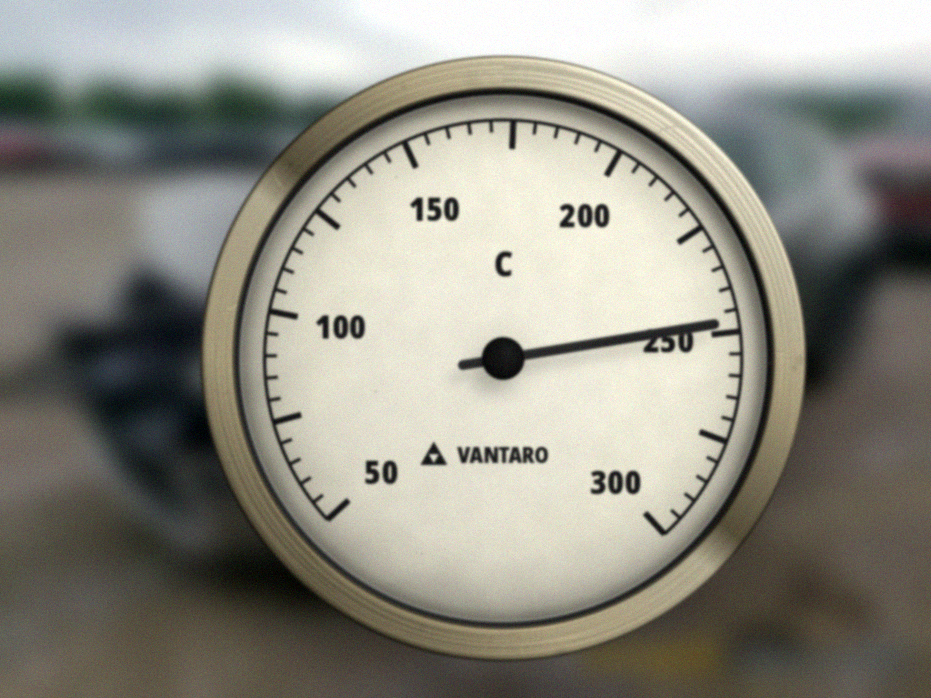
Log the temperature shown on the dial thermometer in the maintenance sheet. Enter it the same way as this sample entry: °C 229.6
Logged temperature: °C 247.5
